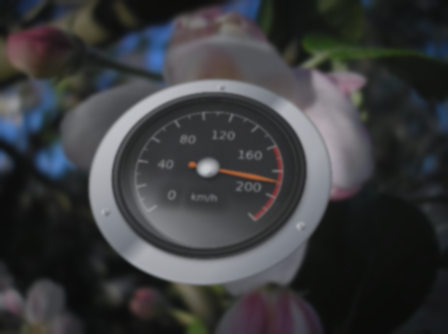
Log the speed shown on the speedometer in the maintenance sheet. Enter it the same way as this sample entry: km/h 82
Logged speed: km/h 190
